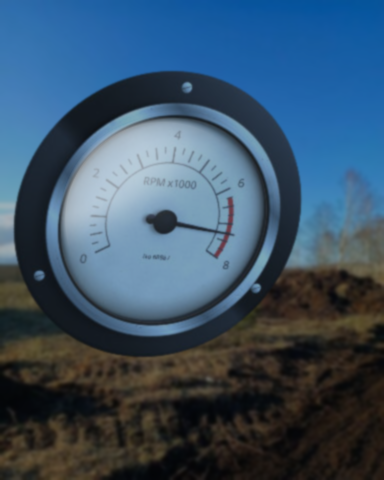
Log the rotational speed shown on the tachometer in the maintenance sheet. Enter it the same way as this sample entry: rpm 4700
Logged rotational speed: rpm 7250
